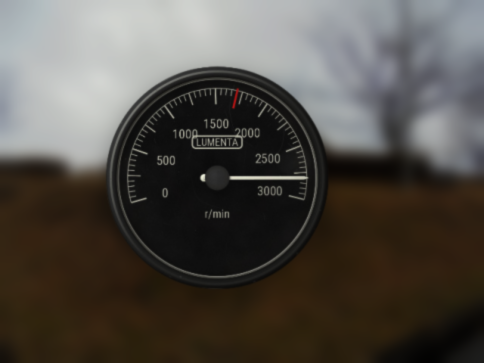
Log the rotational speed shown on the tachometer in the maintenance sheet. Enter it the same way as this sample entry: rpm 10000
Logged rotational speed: rpm 2800
